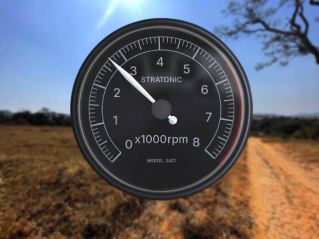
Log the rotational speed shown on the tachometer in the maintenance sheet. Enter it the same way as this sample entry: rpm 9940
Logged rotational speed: rpm 2700
